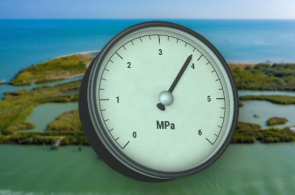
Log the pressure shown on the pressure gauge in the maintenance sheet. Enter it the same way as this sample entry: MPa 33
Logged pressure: MPa 3.8
